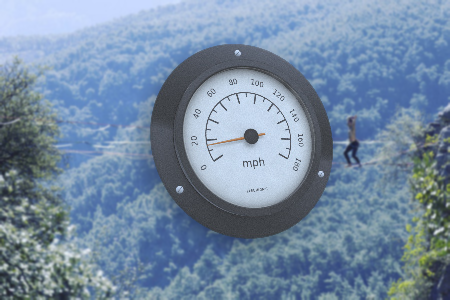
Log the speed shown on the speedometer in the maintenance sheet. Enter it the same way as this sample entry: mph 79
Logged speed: mph 15
